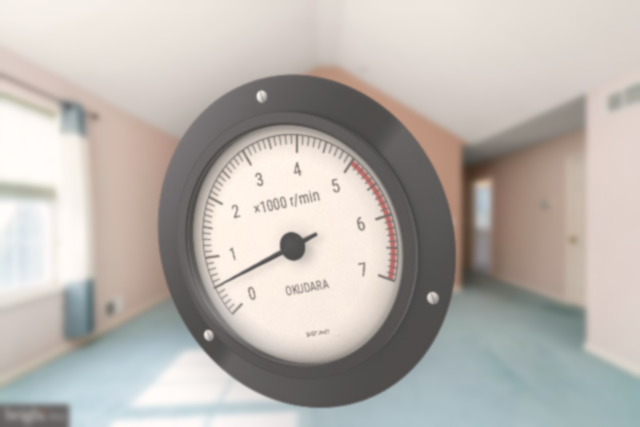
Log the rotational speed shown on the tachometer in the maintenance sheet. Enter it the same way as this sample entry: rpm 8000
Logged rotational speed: rpm 500
